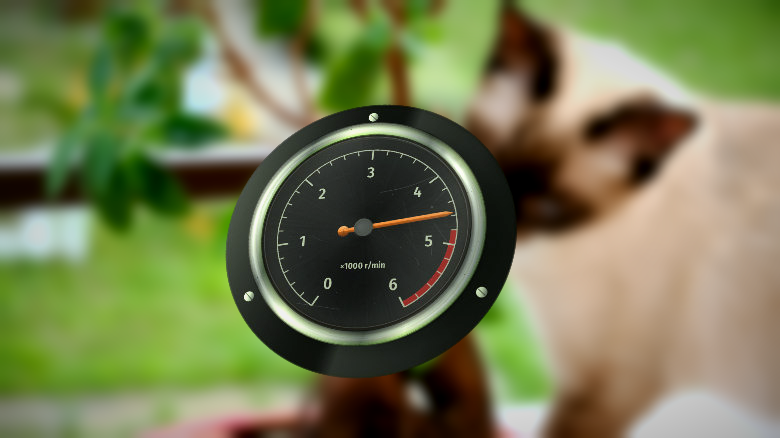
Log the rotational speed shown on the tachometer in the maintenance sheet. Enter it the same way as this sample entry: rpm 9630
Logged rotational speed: rpm 4600
